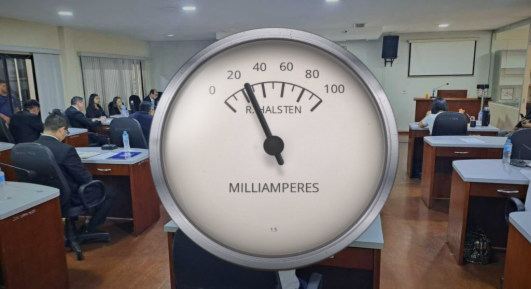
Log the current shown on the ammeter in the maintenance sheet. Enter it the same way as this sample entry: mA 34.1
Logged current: mA 25
